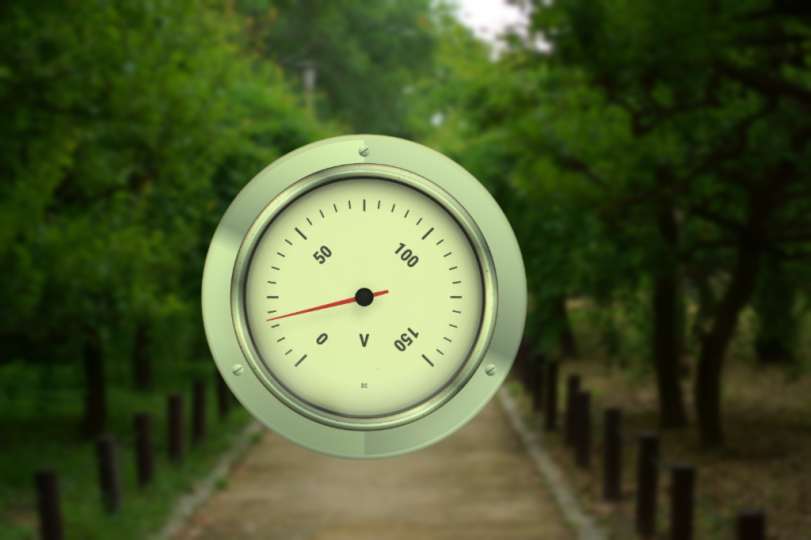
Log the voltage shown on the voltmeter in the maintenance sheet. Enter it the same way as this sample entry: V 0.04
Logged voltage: V 17.5
